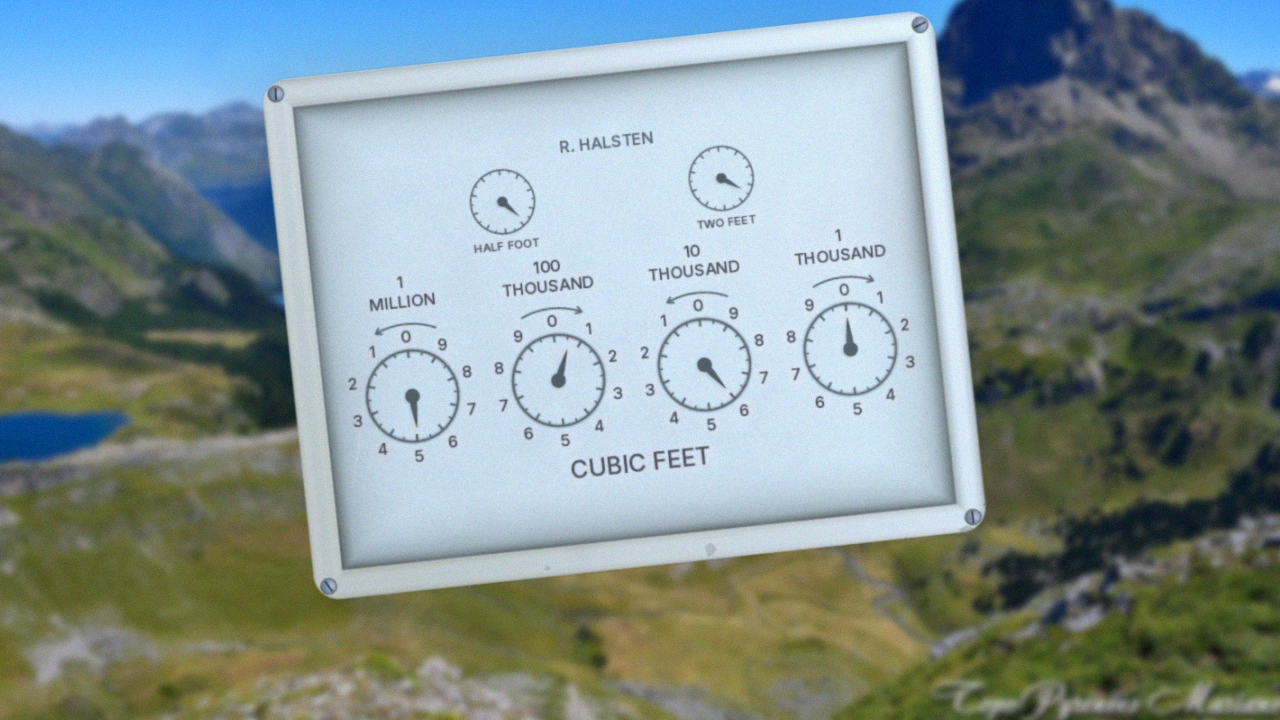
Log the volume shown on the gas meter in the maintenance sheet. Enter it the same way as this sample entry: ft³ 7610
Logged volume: ft³ 506000
